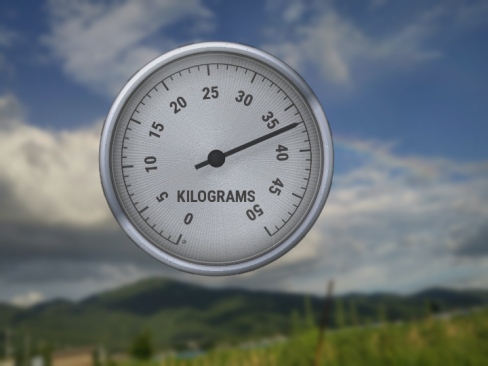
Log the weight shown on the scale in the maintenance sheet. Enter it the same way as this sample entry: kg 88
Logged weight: kg 37
